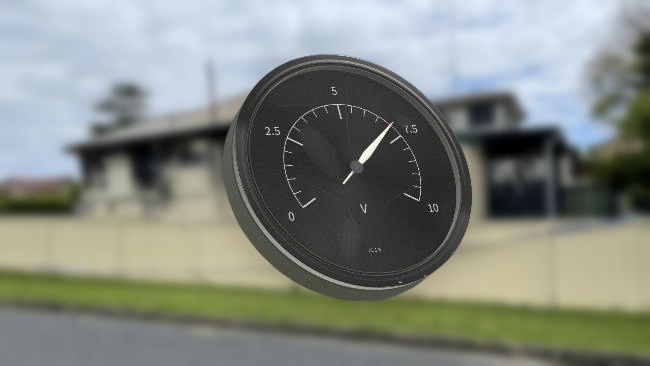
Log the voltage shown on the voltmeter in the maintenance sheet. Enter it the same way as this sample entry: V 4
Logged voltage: V 7
